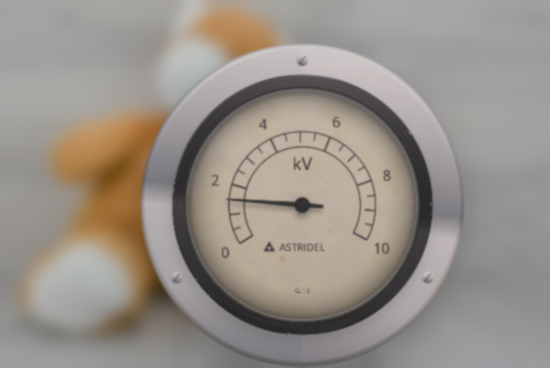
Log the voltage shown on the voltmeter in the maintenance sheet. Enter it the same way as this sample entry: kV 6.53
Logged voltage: kV 1.5
